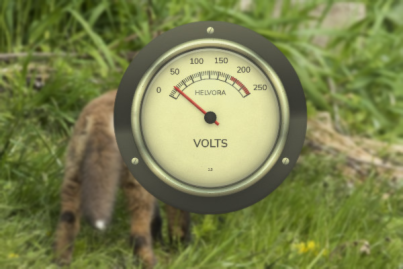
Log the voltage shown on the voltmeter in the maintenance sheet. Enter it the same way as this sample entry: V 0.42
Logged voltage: V 25
